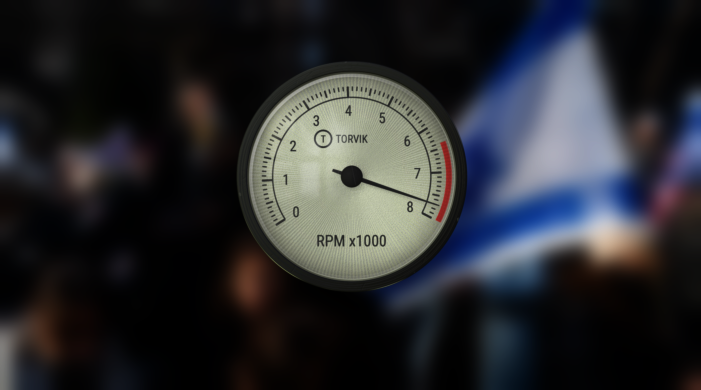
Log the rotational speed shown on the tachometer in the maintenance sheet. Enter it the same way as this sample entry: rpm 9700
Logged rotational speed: rpm 7700
